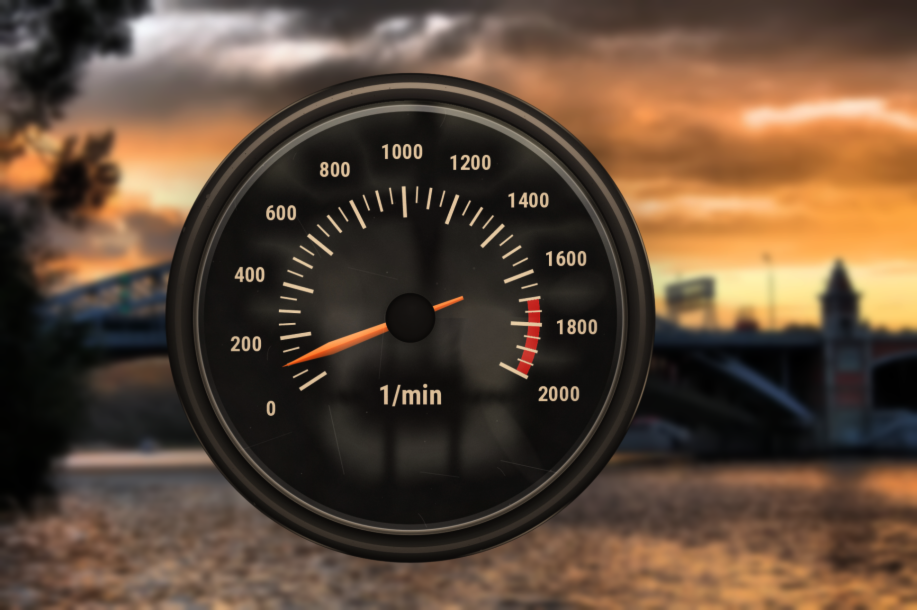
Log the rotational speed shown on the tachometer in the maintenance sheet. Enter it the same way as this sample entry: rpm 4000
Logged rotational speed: rpm 100
